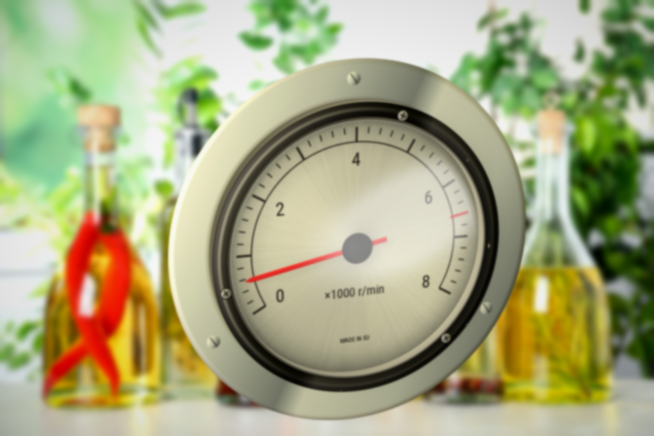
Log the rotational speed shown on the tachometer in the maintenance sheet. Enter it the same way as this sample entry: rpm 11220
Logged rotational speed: rpm 600
